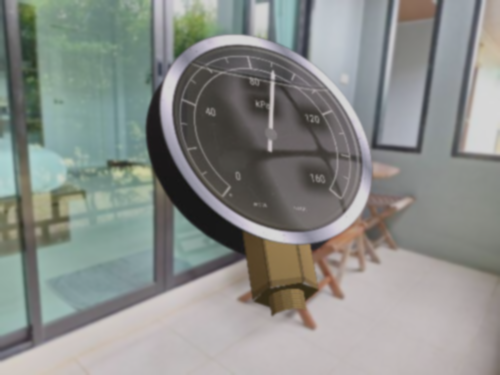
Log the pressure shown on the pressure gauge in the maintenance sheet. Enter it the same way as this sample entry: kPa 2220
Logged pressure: kPa 90
